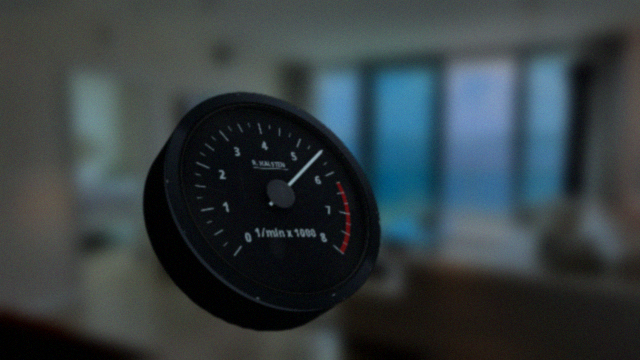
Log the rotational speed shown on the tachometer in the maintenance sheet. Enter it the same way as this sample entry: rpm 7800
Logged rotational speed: rpm 5500
